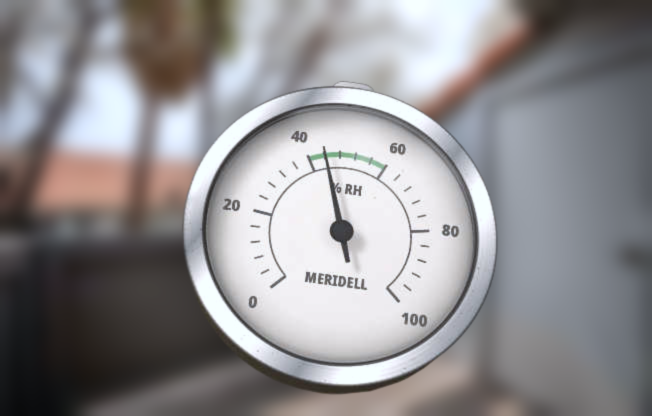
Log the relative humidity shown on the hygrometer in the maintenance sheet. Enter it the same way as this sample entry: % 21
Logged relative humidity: % 44
